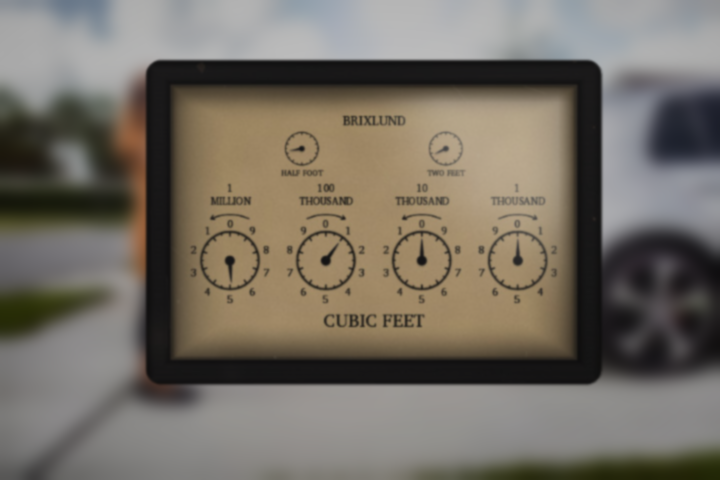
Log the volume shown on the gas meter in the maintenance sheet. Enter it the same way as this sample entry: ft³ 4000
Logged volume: ft³ 510000
